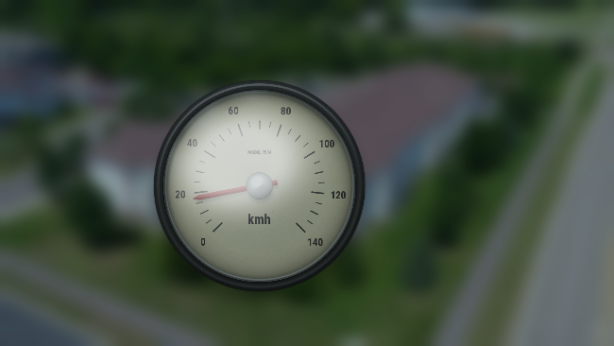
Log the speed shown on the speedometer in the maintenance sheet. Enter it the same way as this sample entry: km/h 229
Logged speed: km/h 17.5
